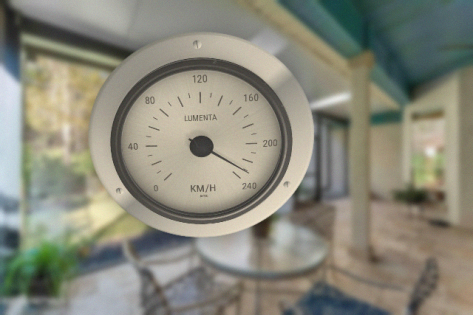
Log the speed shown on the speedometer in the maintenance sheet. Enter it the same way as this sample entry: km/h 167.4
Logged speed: km/h 230
